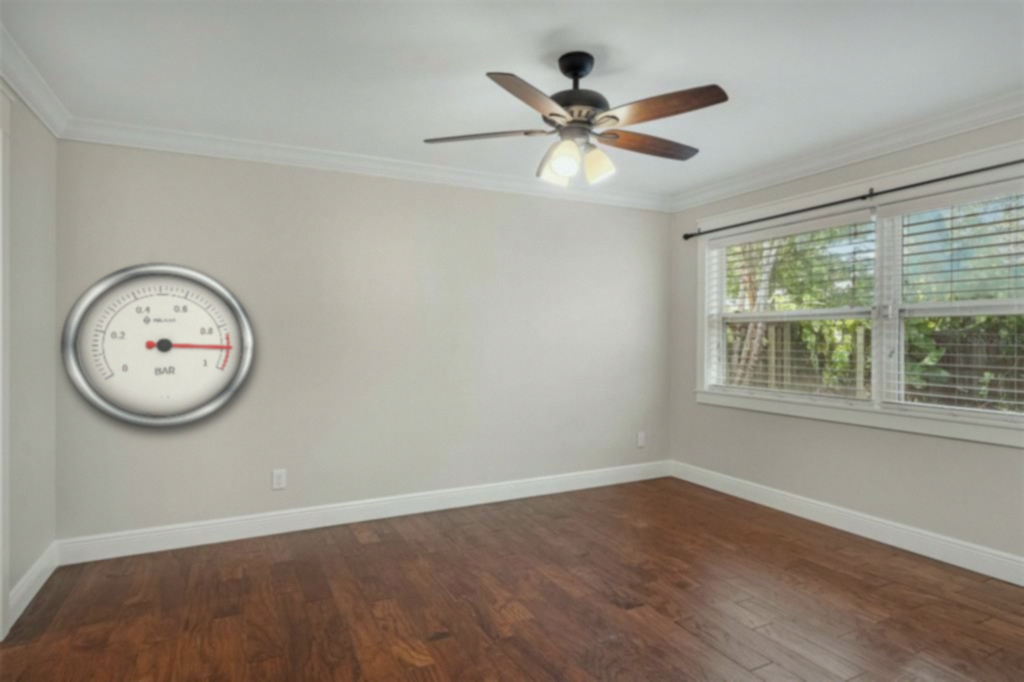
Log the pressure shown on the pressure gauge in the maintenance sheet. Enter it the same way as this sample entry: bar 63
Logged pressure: bar 0.9
